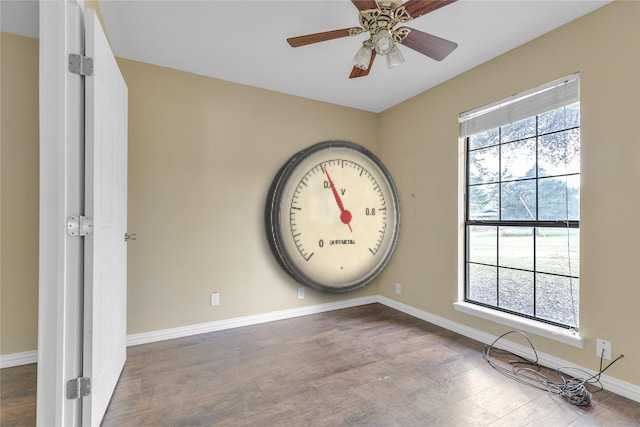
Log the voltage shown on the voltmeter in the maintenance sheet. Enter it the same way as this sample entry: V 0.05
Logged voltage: V 0.4
